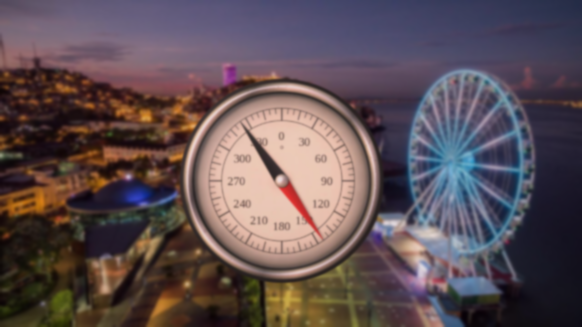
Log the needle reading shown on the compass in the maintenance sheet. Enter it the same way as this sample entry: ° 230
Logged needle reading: ° 145
